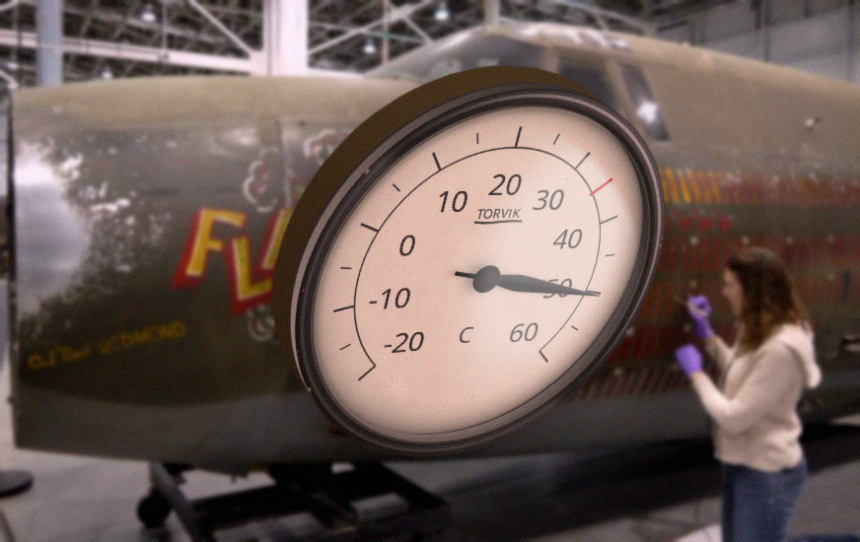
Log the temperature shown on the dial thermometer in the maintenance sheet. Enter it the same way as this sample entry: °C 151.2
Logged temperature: °C 50
